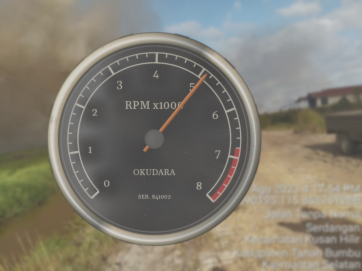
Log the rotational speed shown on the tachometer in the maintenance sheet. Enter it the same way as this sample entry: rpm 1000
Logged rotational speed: rpm 5100
